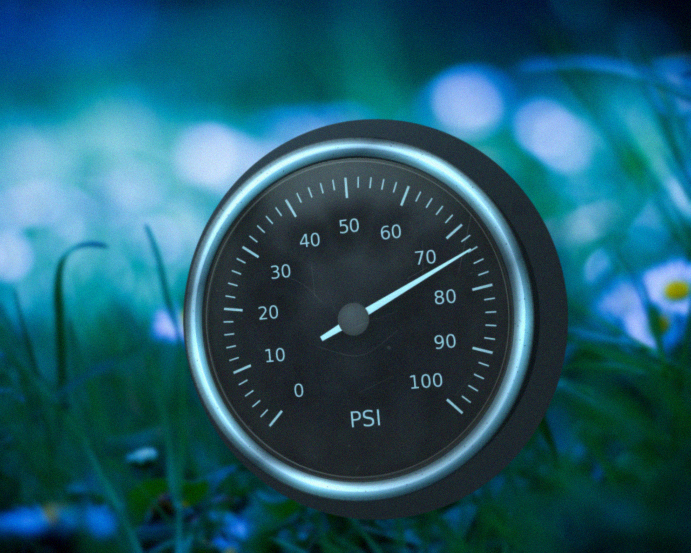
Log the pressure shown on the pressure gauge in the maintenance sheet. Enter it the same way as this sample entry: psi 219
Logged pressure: psi 74
